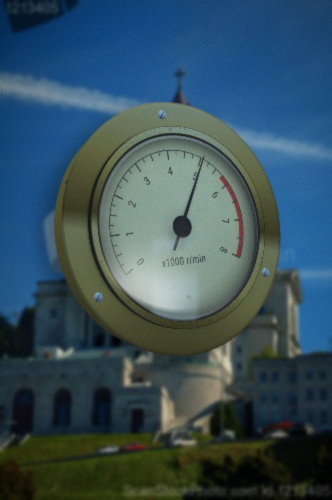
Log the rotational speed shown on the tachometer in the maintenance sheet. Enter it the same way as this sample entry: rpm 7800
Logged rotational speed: rpm 5000
